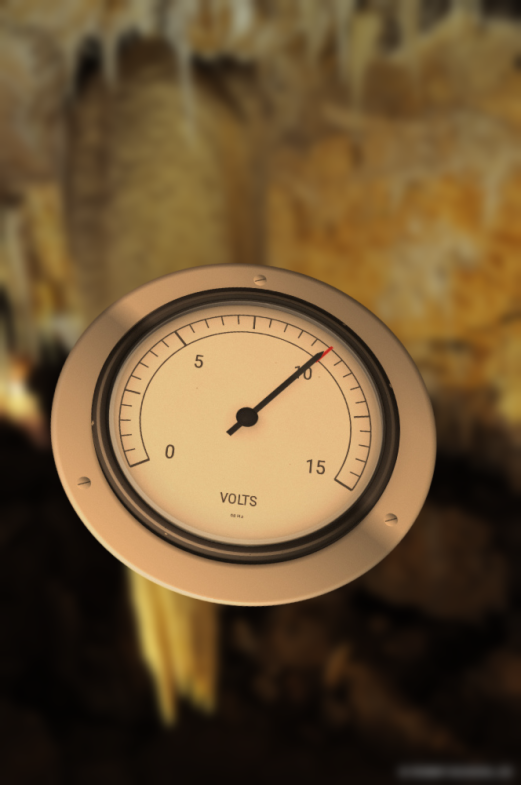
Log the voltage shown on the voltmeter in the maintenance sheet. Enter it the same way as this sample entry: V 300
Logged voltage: V 10
